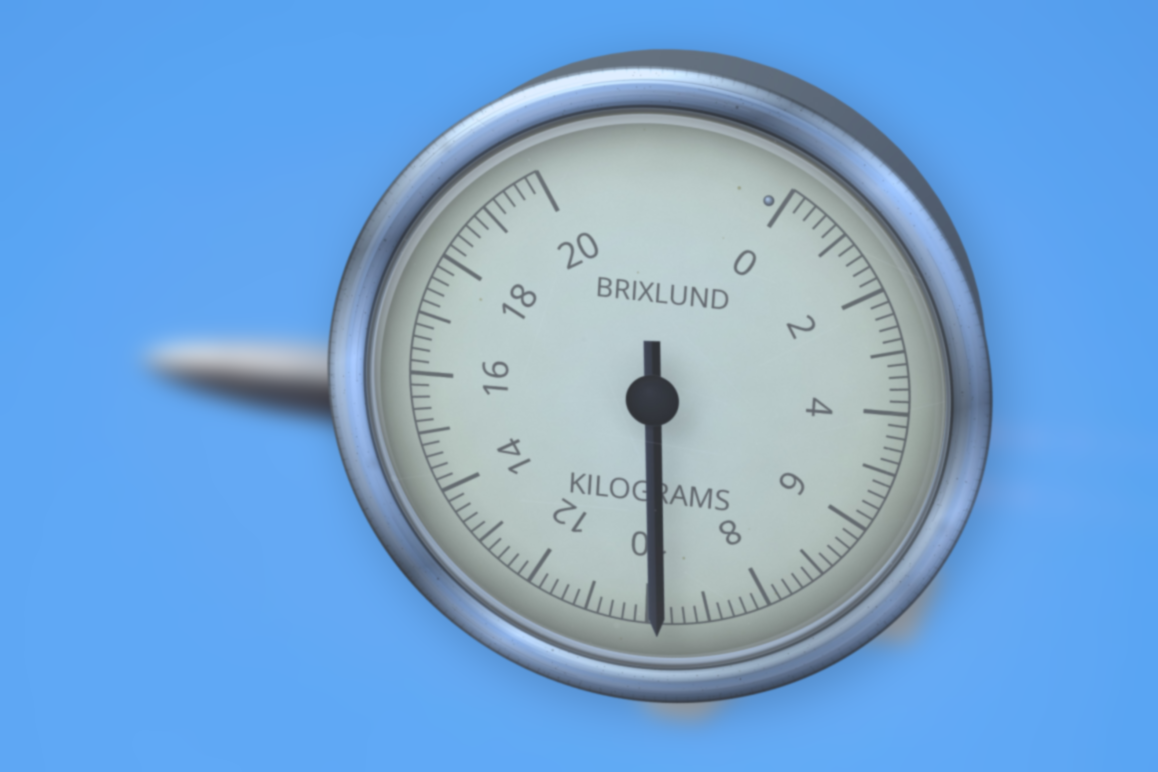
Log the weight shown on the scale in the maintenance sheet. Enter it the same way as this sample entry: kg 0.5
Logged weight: kg 9.8
